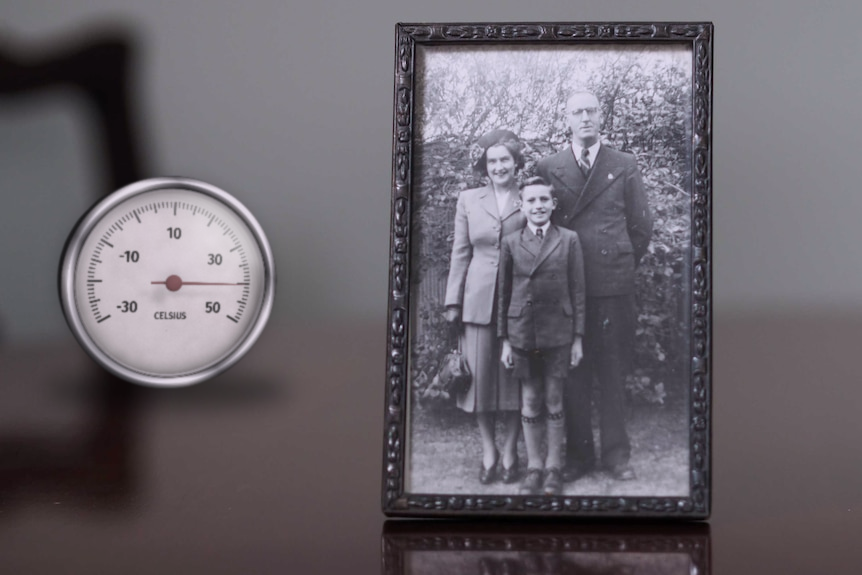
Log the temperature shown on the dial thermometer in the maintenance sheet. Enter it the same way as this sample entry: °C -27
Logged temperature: °C 40
